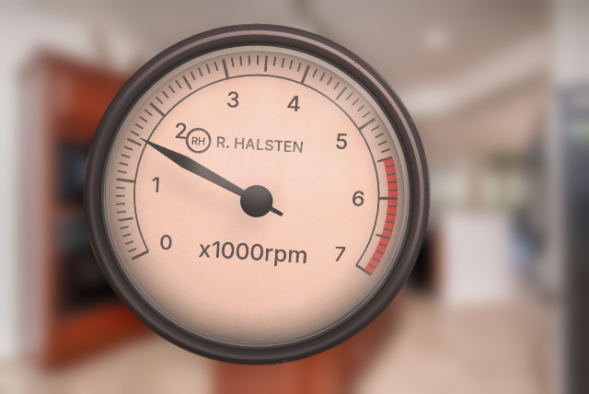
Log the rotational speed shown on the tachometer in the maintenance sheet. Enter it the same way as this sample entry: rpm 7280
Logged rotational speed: rpm 1600
